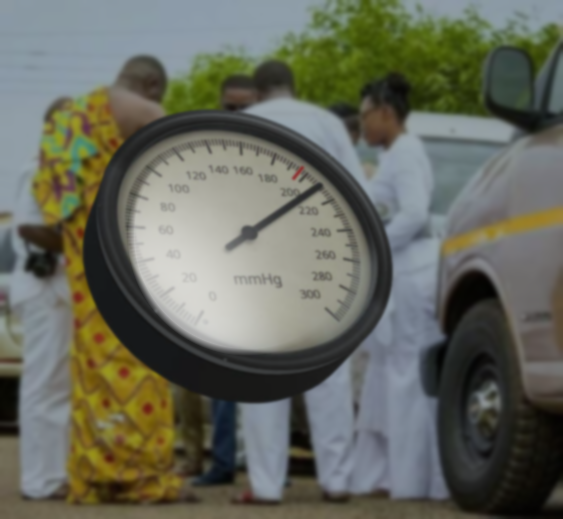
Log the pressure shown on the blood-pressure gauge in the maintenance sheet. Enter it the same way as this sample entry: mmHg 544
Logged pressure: mmHg 210
